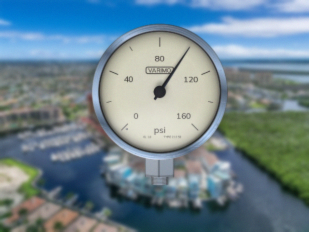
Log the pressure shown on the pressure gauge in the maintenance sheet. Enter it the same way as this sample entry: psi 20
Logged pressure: psi 100
